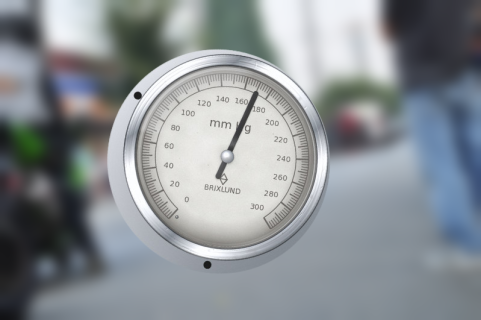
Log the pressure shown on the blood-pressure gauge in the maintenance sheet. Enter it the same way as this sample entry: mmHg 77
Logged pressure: mmHg 170
